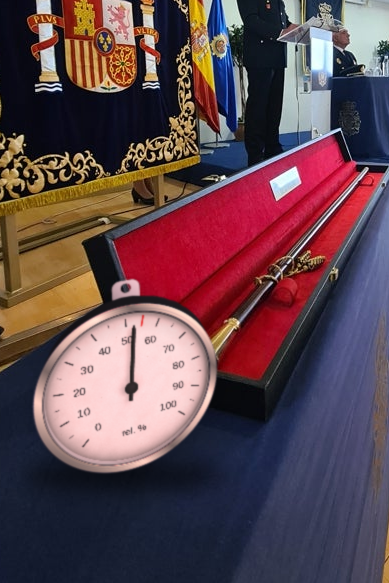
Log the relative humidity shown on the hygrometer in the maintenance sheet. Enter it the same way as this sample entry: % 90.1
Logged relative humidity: % 52.5
